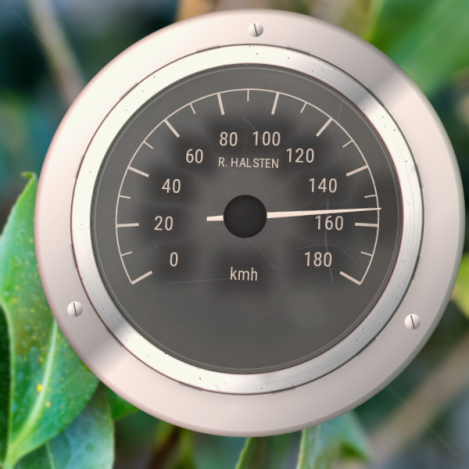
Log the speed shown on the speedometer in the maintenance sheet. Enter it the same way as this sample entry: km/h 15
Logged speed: km/h 155
